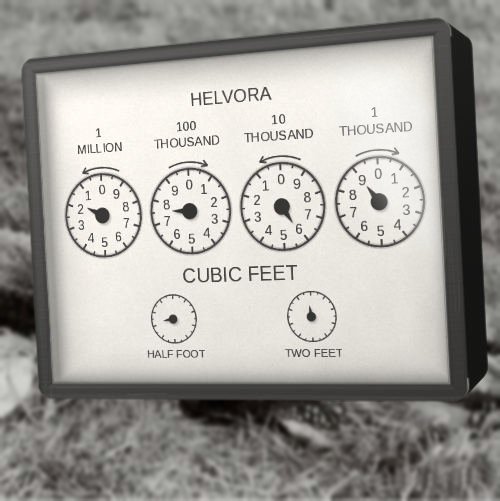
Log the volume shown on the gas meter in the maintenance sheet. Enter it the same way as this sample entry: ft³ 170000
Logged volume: ft³ 175900
